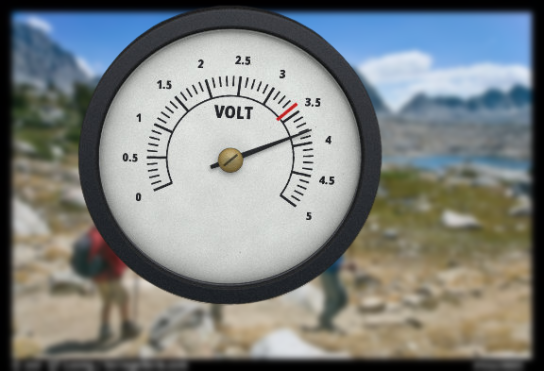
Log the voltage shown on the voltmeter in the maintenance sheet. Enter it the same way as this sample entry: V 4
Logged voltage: V 3.8
